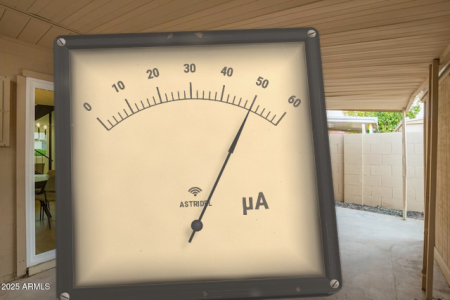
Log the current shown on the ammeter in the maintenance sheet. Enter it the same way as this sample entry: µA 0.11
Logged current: µA 50
